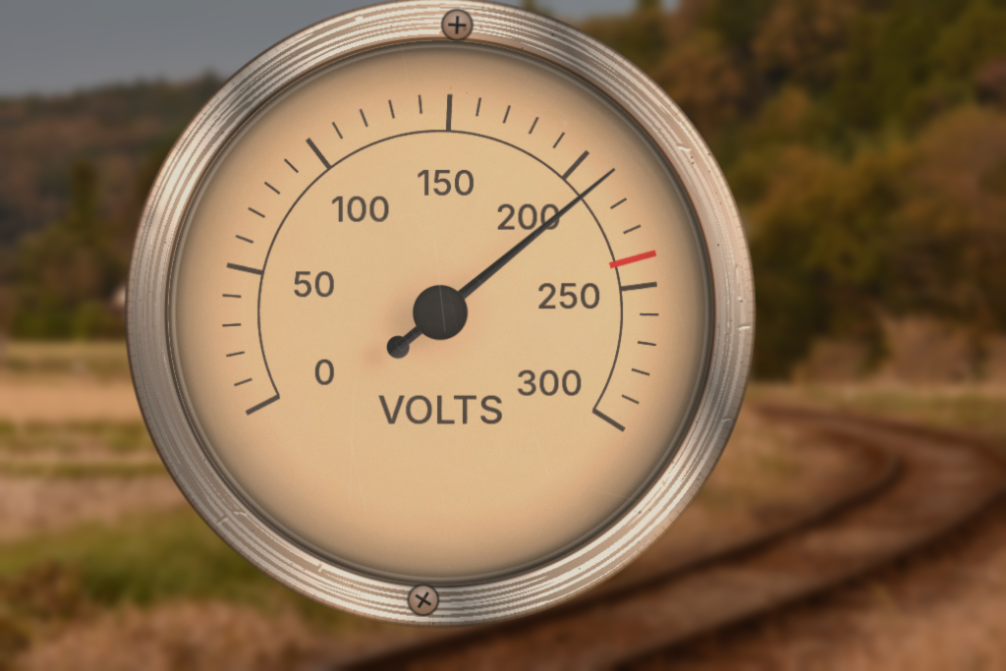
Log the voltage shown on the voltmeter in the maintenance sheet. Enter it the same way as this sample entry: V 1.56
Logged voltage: V 210
